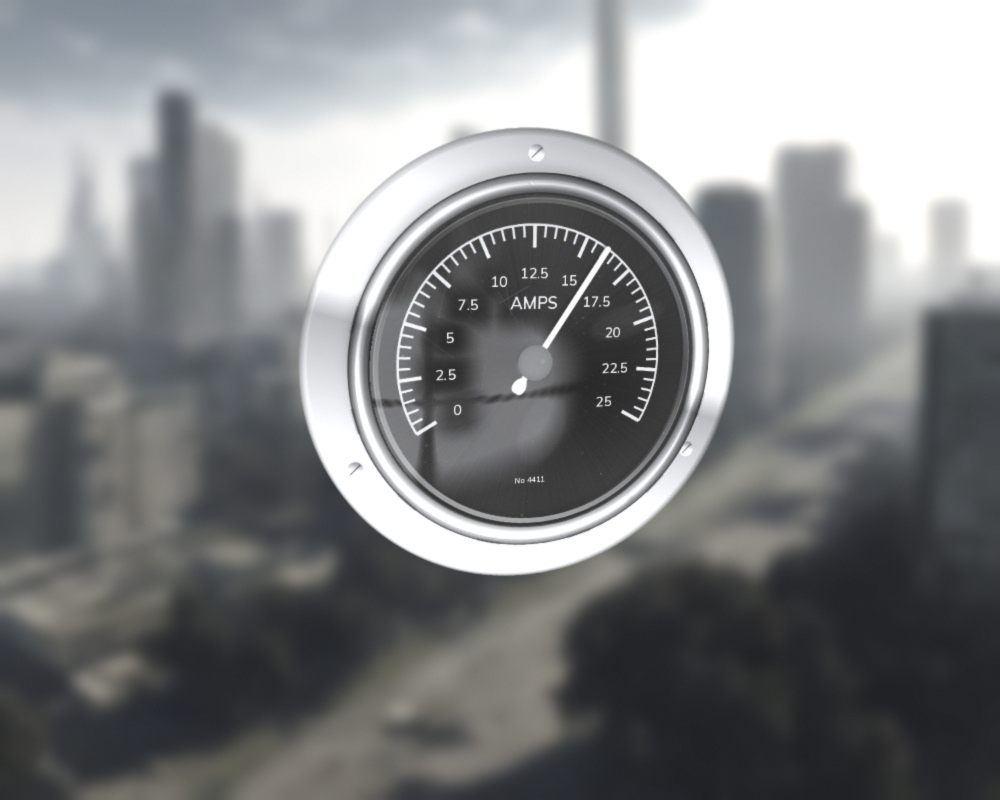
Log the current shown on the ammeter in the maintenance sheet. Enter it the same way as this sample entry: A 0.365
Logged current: A 16
